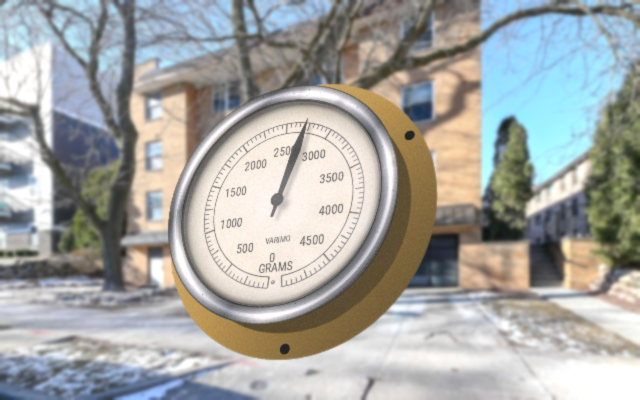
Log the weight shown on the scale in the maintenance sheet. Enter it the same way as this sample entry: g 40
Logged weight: g 2750
